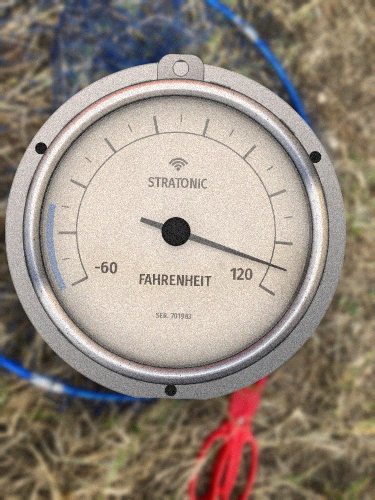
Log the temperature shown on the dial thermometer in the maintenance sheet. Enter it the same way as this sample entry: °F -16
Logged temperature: °F 110
